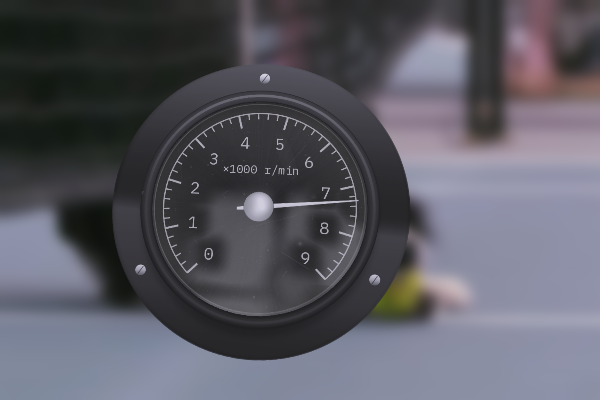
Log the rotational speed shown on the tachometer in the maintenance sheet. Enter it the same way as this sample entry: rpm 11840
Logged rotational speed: rpm 7300
